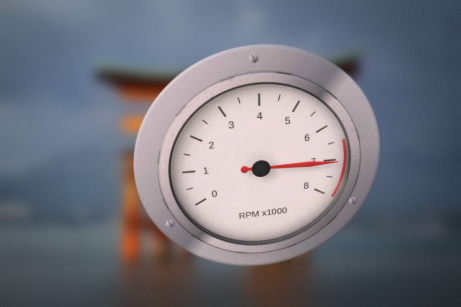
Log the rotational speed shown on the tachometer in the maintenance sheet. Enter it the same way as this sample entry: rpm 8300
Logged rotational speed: rpm 7000
